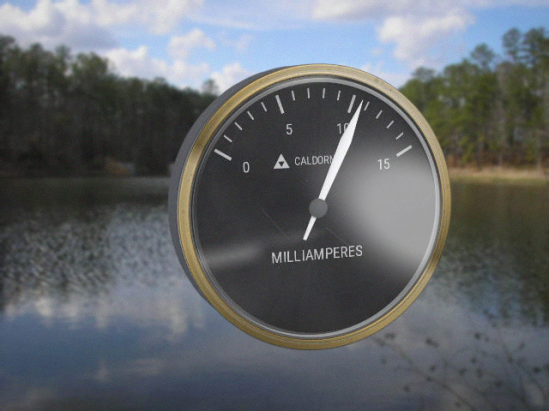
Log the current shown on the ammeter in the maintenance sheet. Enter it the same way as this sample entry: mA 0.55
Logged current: mA 10.5
